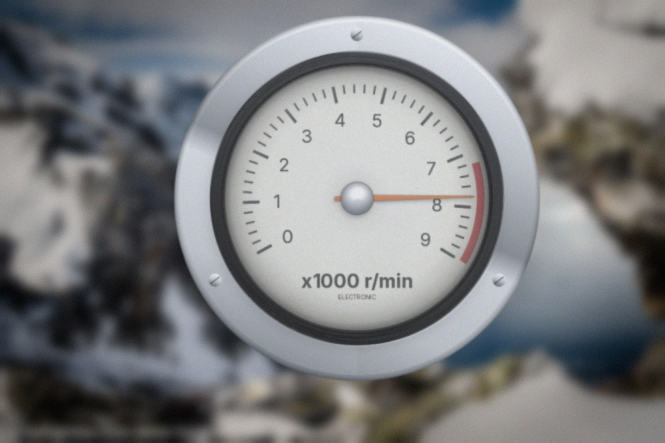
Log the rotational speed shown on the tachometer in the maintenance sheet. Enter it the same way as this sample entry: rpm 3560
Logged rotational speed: rpm 7800
